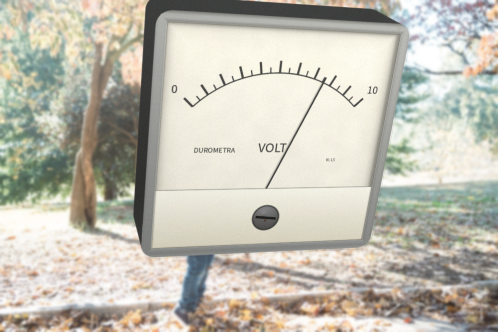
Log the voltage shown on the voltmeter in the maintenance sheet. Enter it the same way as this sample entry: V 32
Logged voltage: V 7.5
